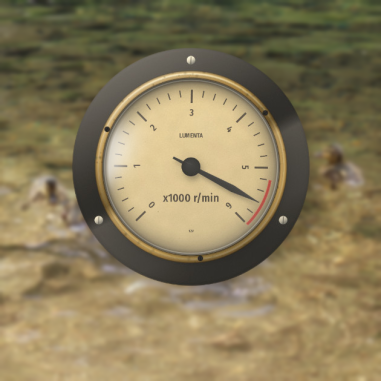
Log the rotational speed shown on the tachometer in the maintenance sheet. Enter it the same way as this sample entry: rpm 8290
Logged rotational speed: rpm 5600
